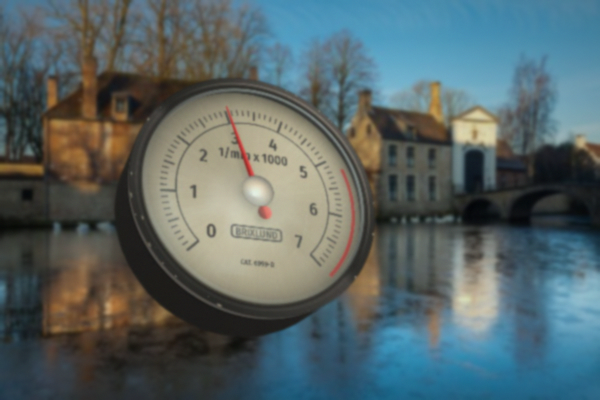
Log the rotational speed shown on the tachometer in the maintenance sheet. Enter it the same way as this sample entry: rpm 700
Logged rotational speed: rpm 3000
